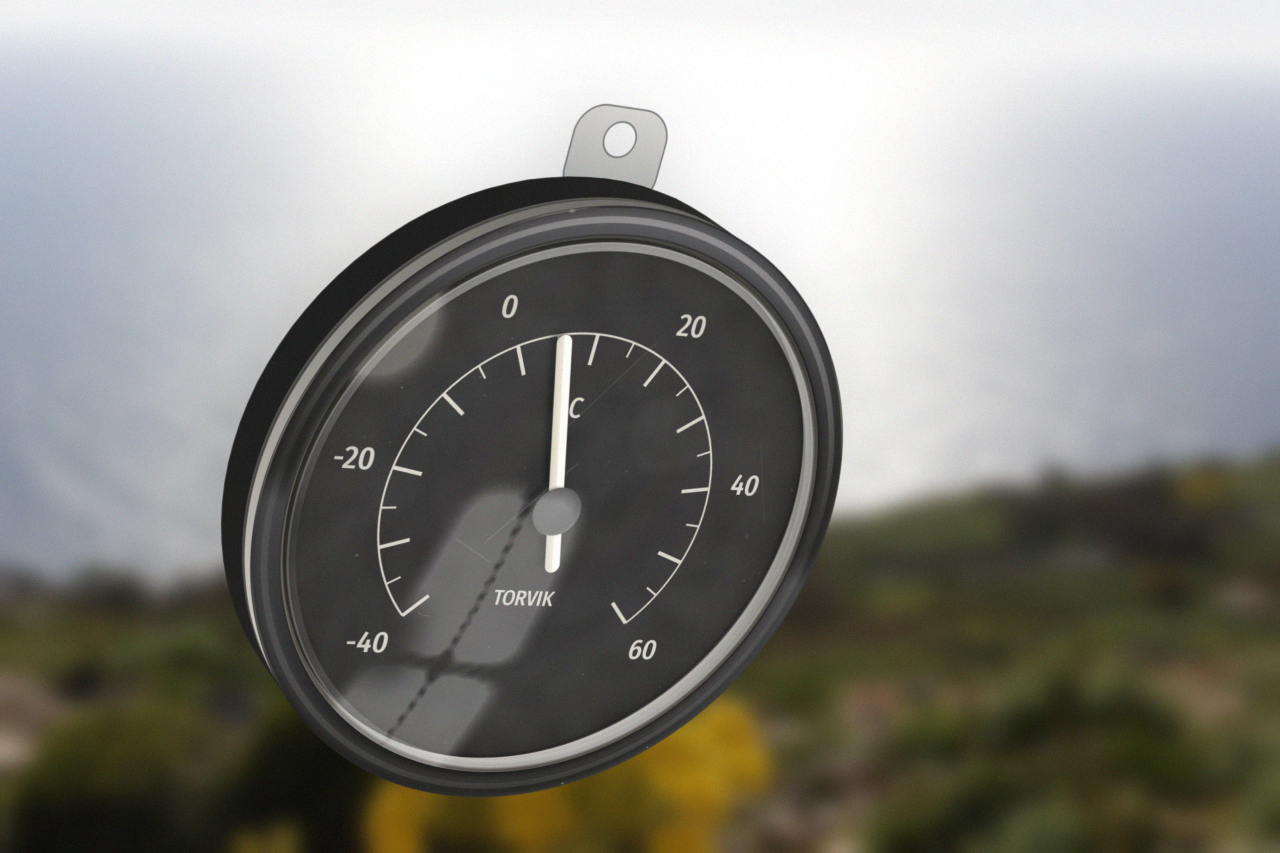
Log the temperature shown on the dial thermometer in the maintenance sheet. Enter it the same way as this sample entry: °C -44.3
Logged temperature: °C 5
